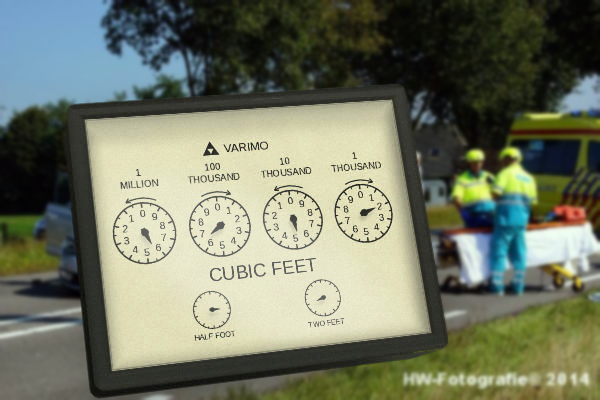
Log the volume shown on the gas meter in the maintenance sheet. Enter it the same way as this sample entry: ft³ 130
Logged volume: ft³ 565200
